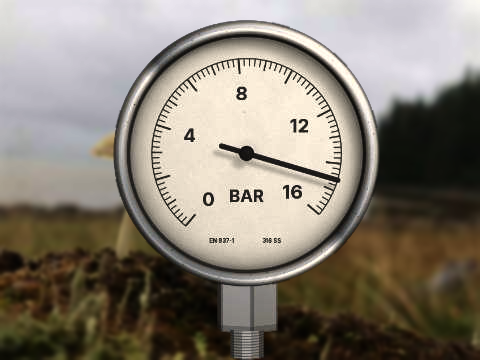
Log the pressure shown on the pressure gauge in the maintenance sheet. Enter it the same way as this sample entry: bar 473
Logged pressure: bar 14.6
